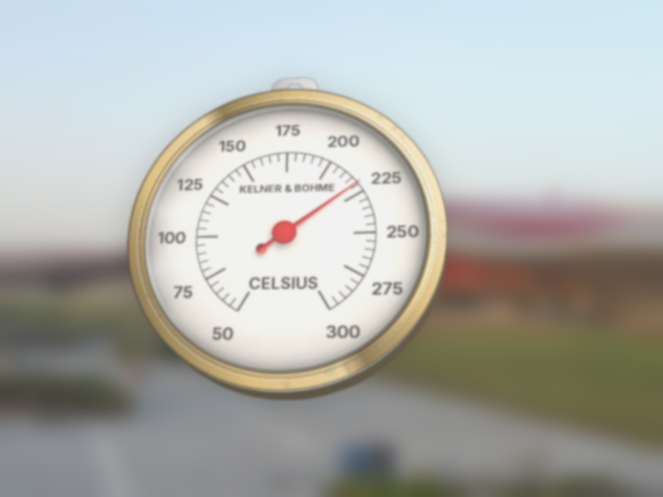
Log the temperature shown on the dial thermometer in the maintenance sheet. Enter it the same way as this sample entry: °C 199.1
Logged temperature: °C 220
